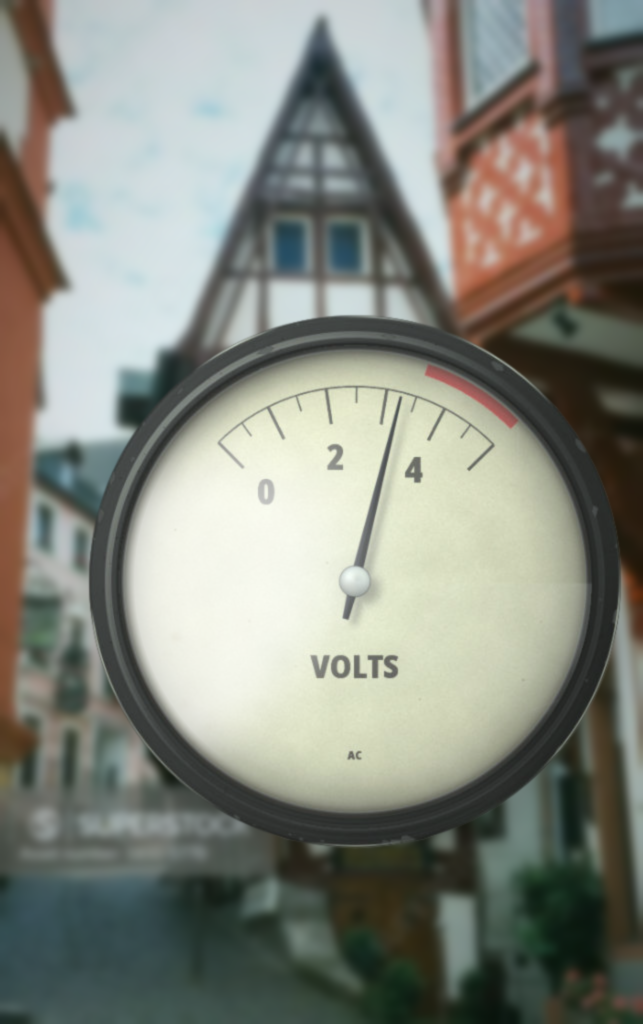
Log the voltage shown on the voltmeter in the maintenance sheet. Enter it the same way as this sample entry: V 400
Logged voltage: V 3.25
